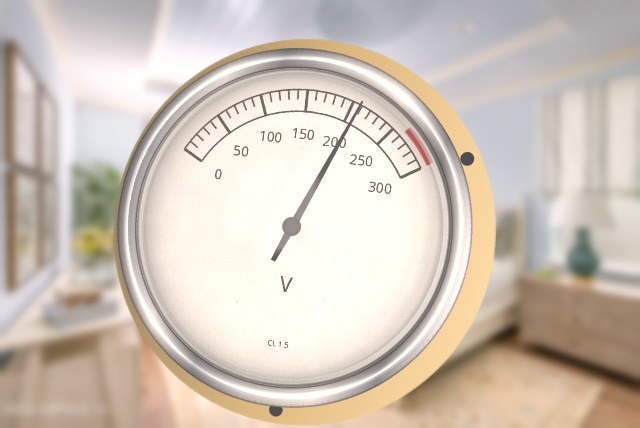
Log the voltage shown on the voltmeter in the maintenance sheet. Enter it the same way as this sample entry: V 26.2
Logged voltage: V 210
